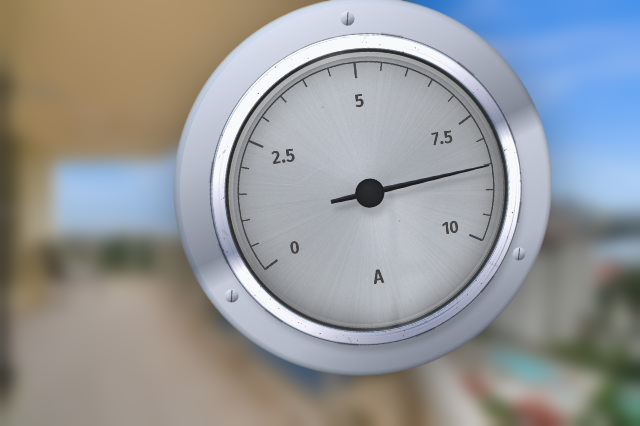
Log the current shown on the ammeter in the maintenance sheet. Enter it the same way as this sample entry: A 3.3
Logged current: A 8.5
